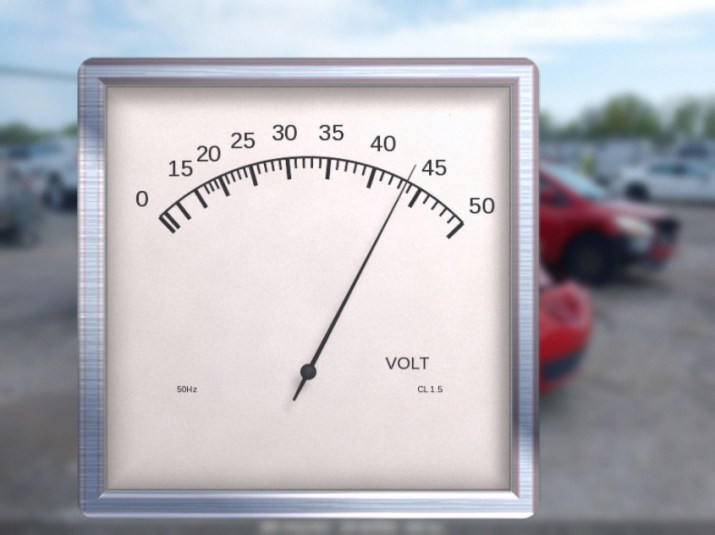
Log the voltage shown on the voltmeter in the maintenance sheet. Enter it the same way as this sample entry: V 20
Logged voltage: V 43.5
